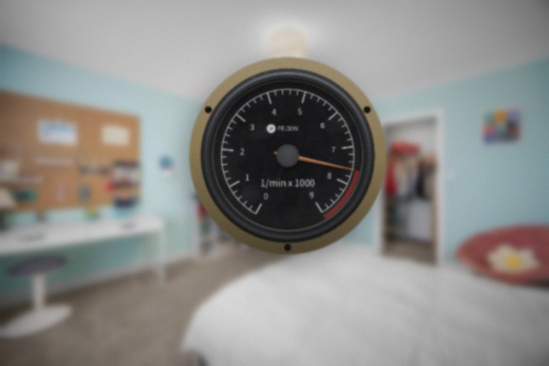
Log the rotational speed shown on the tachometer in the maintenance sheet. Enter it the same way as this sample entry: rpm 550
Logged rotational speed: rpm 7600
